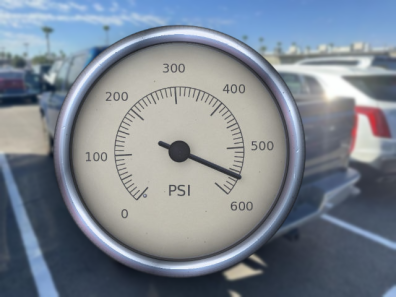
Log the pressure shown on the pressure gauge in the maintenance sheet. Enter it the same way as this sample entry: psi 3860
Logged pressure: psi 560
